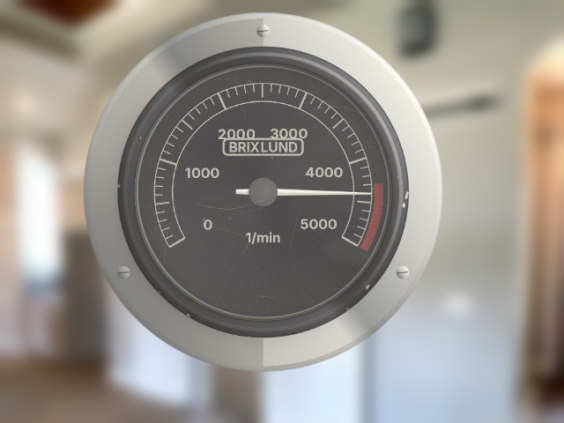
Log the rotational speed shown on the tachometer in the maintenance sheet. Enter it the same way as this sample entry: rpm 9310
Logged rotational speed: rpm 4400
